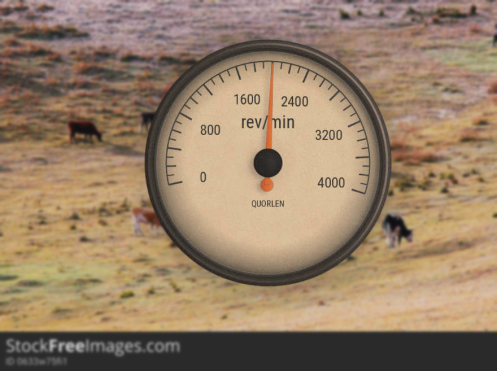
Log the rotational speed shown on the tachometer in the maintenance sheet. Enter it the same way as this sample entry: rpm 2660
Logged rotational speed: rpm 2000
